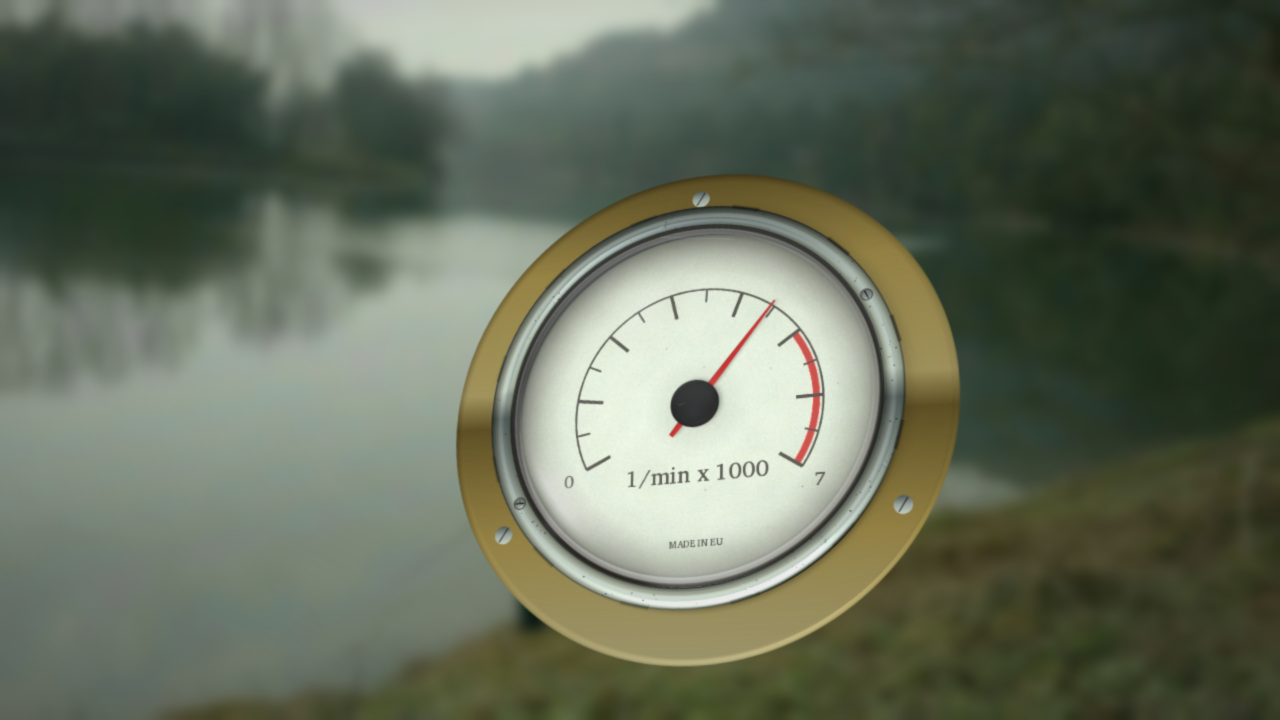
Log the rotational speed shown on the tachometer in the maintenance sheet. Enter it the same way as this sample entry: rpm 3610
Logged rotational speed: rpm 4500
